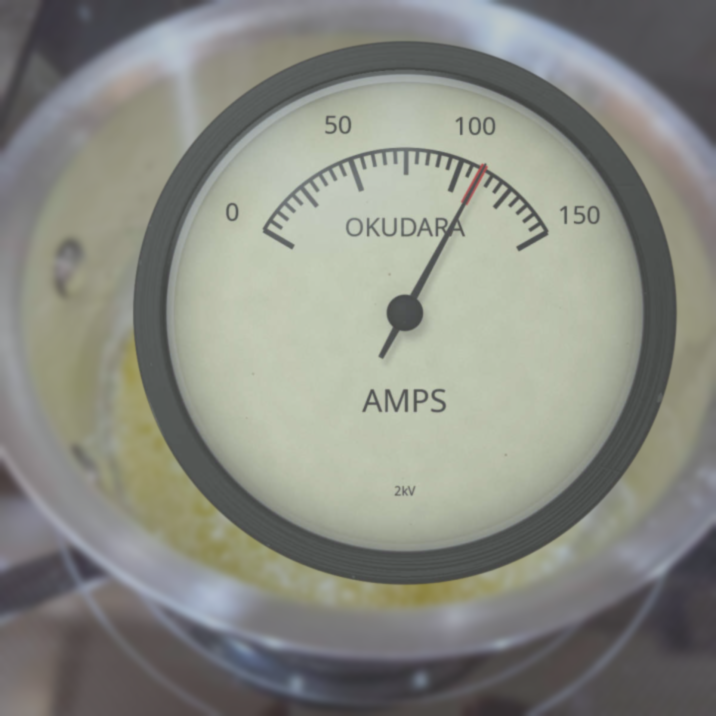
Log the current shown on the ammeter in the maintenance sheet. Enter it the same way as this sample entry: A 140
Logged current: A 110
